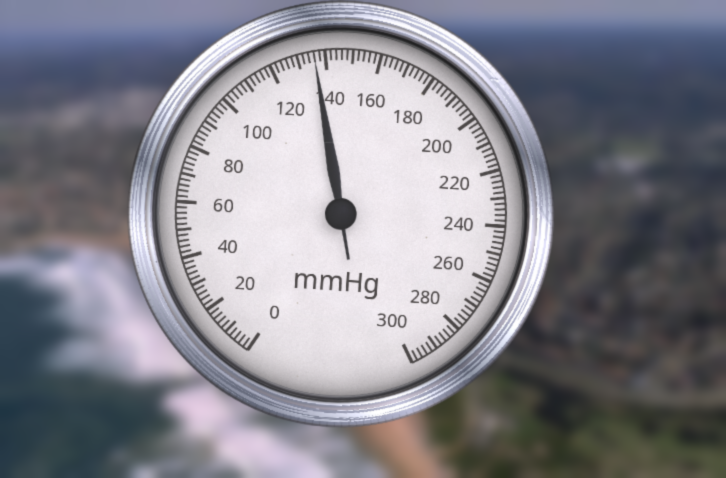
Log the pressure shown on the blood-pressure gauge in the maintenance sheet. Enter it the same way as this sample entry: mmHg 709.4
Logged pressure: mmHg 136
